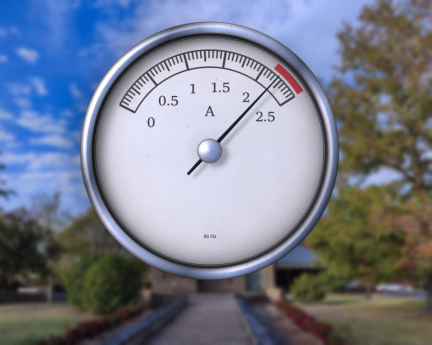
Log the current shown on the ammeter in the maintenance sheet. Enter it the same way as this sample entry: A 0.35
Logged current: A 2.2
